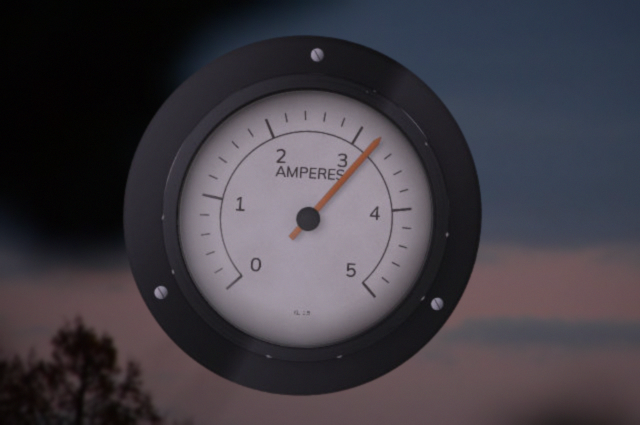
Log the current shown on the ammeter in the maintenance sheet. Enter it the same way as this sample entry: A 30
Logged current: A 3.2
